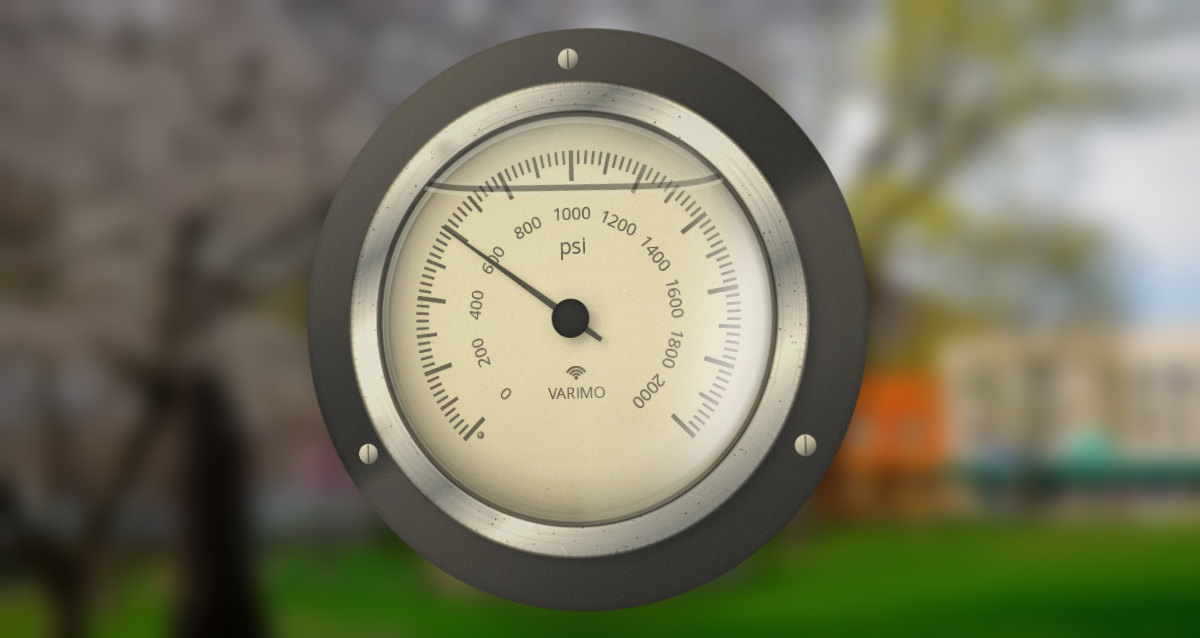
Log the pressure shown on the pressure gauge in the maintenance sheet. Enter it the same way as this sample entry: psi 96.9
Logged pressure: psi 600
